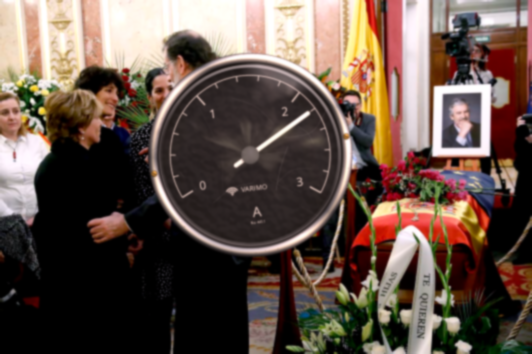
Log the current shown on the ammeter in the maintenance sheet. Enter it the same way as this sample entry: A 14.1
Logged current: A 2.2
